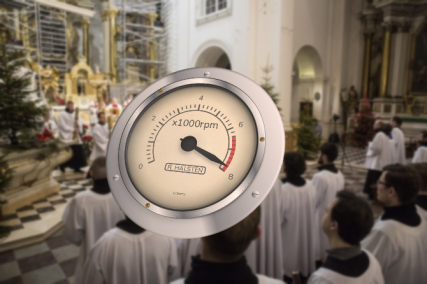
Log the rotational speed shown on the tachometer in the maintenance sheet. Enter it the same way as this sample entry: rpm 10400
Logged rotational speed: rpm 7800
